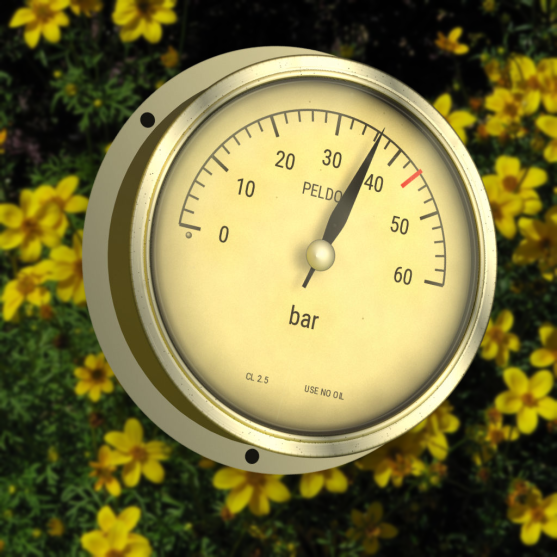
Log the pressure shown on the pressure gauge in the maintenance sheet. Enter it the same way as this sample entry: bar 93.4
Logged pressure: bar 36
